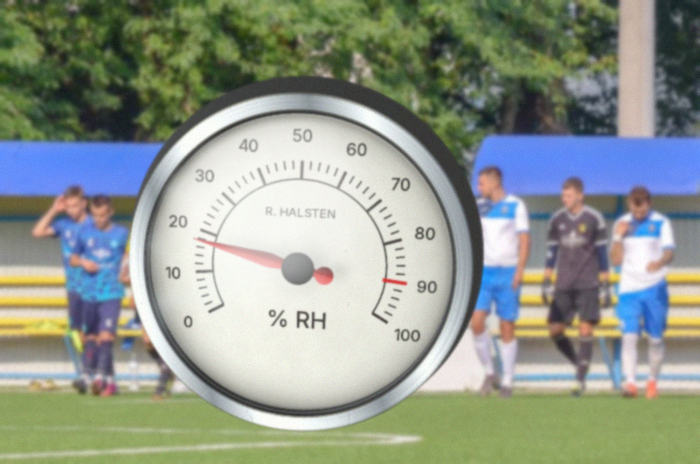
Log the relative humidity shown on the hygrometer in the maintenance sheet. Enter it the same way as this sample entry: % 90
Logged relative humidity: % 18
